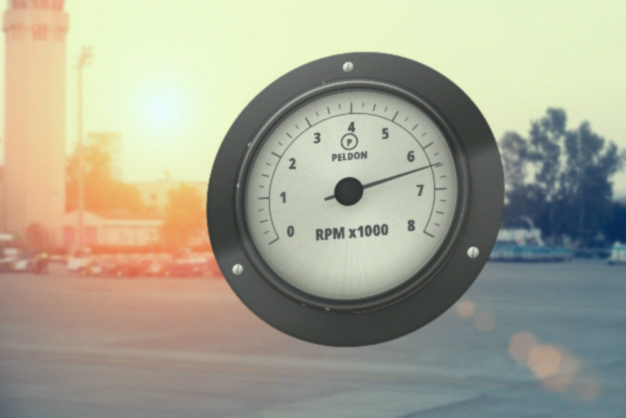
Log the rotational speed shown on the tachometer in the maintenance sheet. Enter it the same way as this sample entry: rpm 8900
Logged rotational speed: rpm 6500
